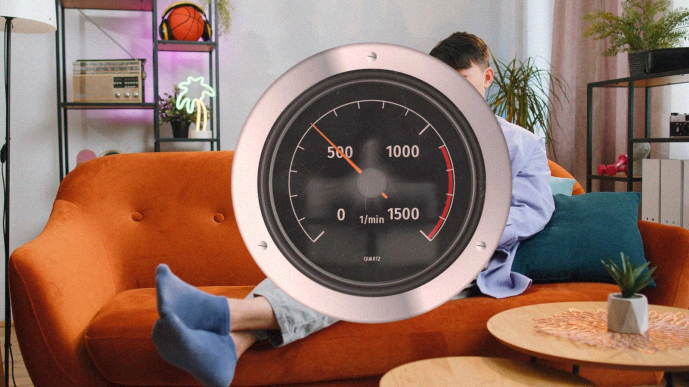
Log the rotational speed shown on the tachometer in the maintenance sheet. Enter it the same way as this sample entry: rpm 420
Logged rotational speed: rpm 500
